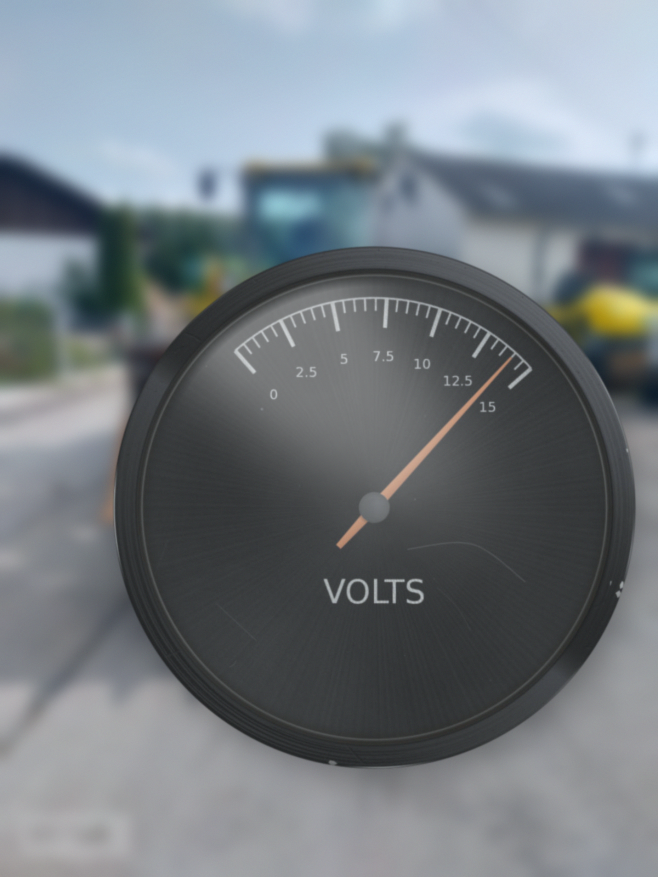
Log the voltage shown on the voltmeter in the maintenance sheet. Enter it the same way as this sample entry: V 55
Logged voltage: V 14
